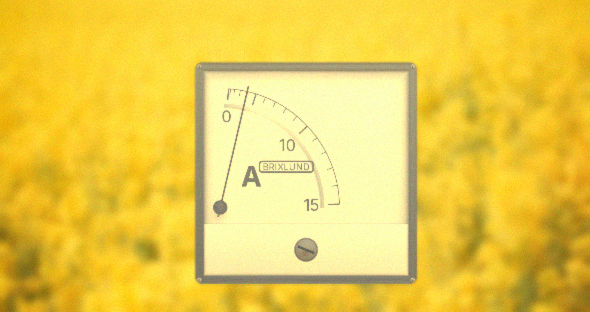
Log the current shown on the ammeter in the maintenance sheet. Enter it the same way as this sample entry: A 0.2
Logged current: A 4
